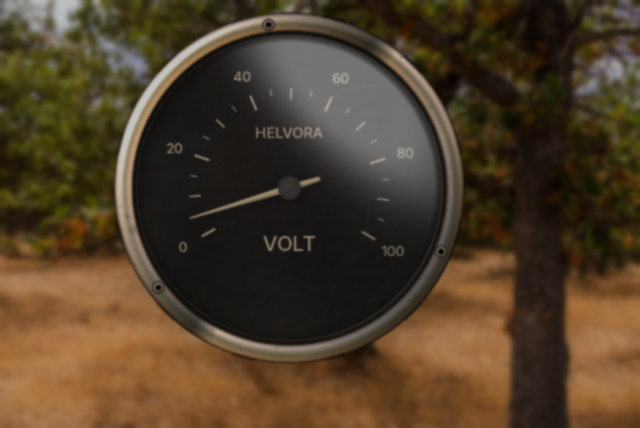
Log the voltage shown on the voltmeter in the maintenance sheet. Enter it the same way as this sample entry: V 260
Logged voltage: V 5
